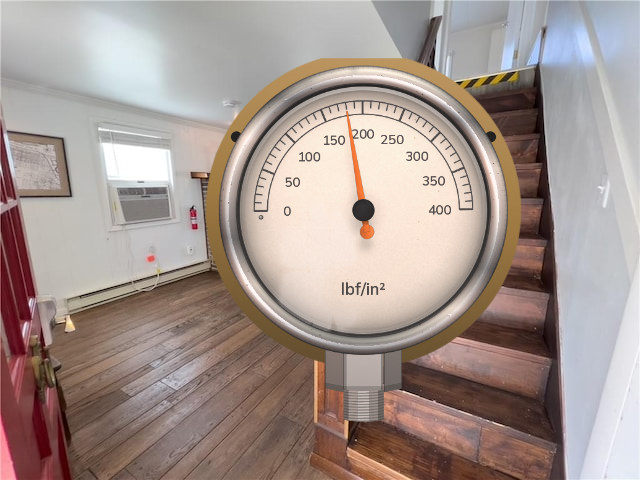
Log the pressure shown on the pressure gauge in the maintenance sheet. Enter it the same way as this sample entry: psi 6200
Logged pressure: psi 180
